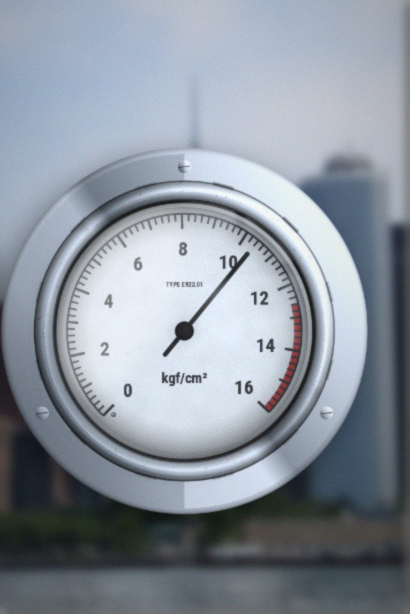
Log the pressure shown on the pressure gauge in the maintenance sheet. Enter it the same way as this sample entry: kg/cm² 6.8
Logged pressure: kg/cm² 10.4
